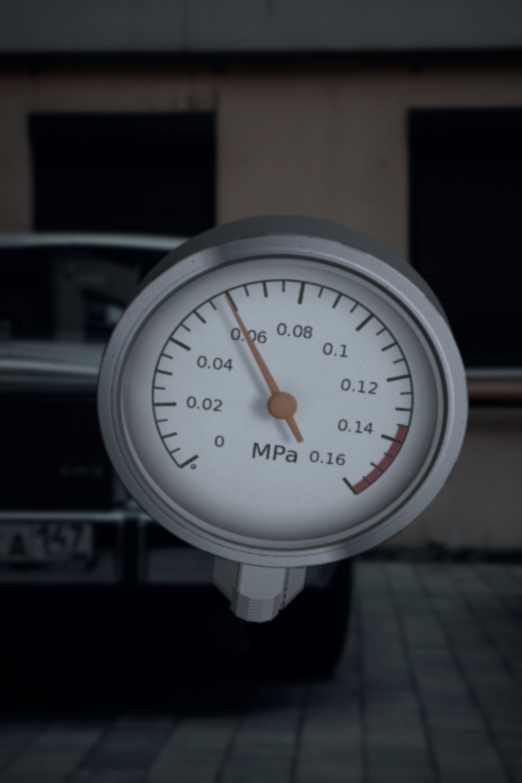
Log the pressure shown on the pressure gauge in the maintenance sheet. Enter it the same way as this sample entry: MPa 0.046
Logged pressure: MPa 0.06
